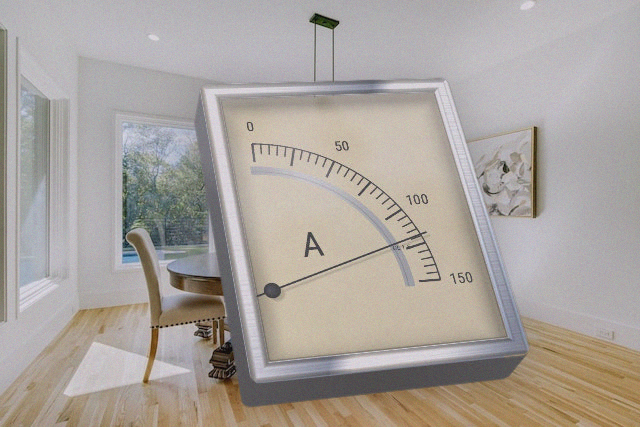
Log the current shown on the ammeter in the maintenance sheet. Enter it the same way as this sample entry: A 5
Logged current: A 120
